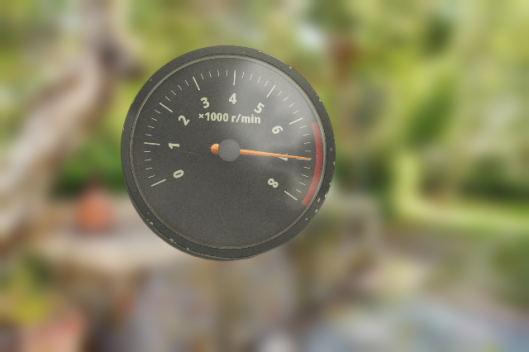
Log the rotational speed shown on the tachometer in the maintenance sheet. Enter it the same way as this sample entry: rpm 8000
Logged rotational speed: rpm 7000
